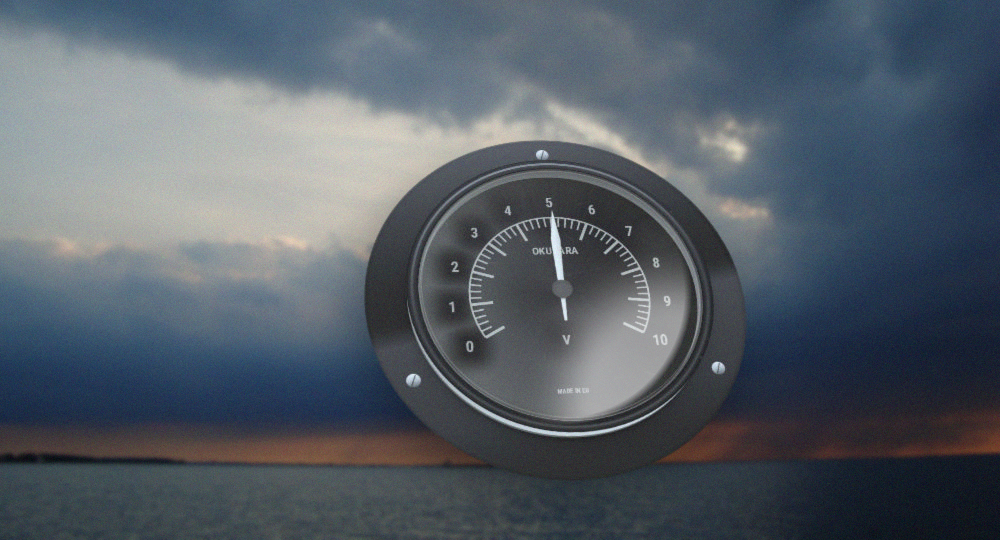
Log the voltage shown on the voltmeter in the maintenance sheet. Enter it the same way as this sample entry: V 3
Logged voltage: V 5
